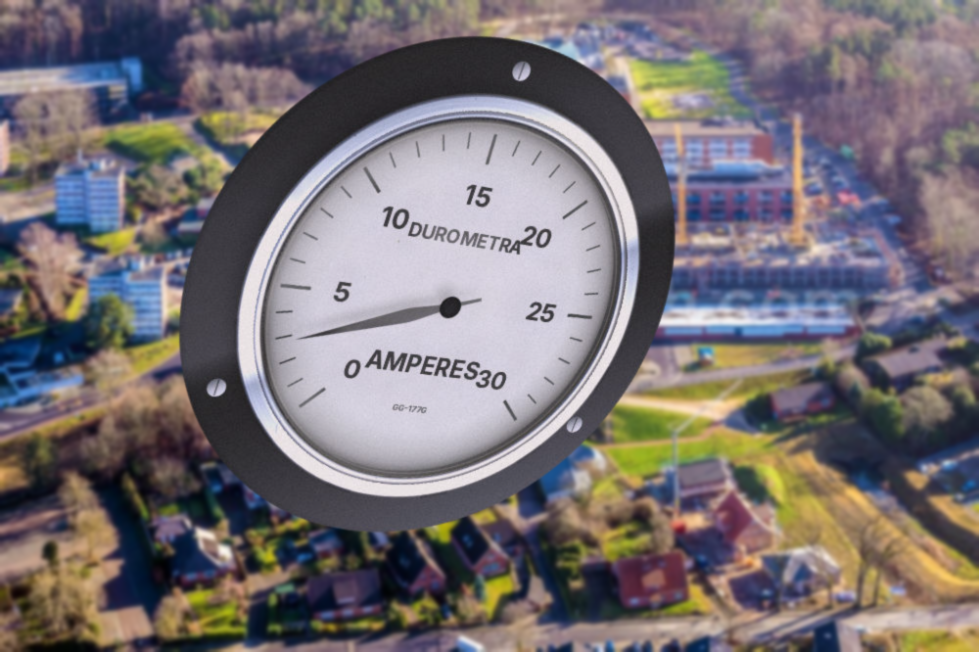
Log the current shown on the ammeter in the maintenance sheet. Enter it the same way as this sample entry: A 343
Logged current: A 3
